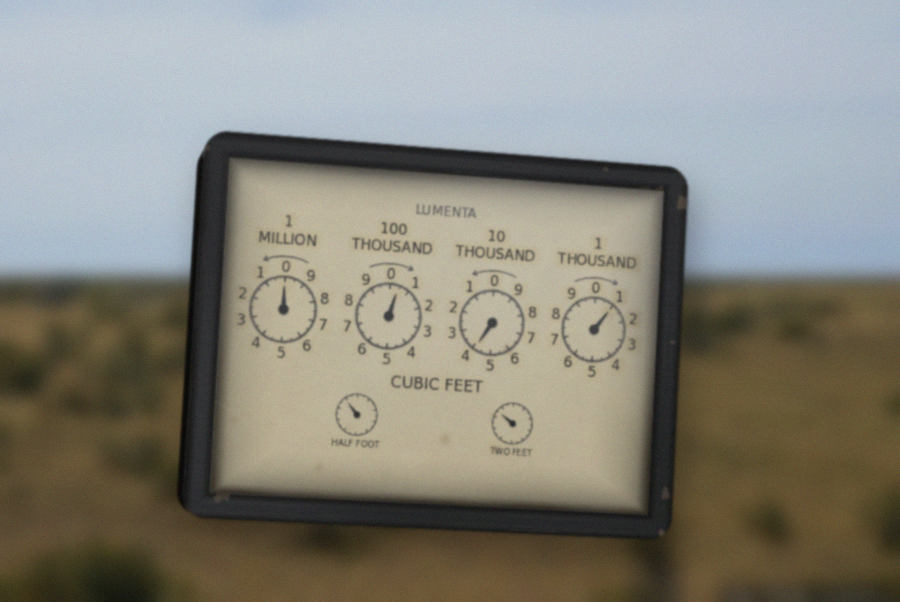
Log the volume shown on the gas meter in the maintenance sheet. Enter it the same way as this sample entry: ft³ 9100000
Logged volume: ft³ 4100
